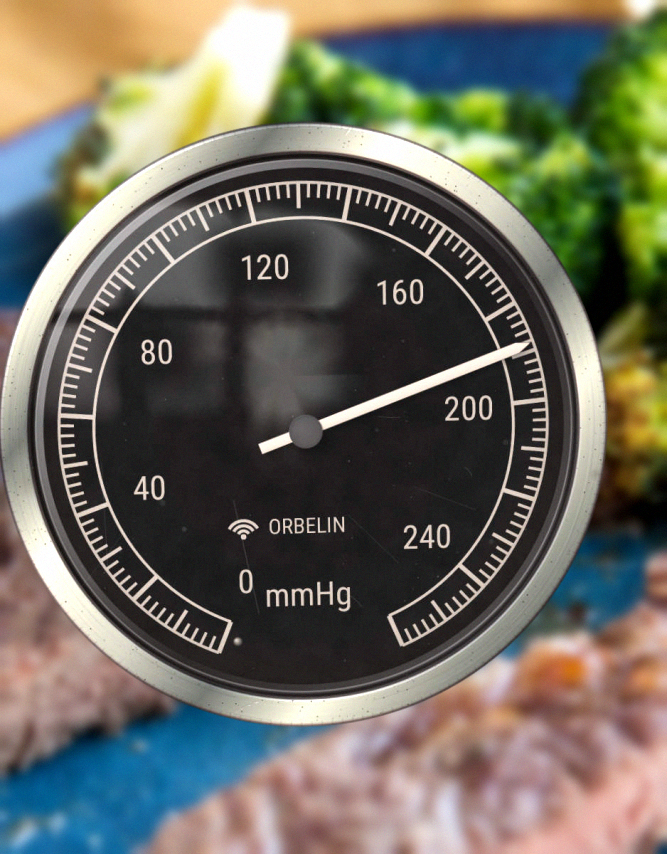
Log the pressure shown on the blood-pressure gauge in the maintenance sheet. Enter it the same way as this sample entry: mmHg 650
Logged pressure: mmHg 188
